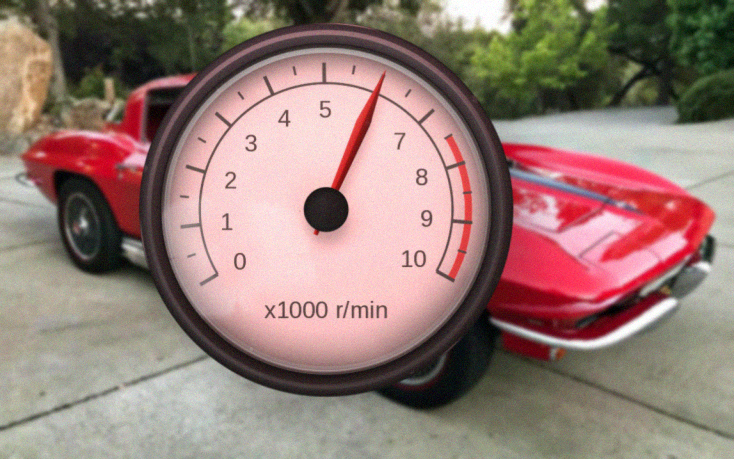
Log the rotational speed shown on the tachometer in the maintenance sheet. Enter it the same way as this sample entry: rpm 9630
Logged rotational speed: rpm 6000
